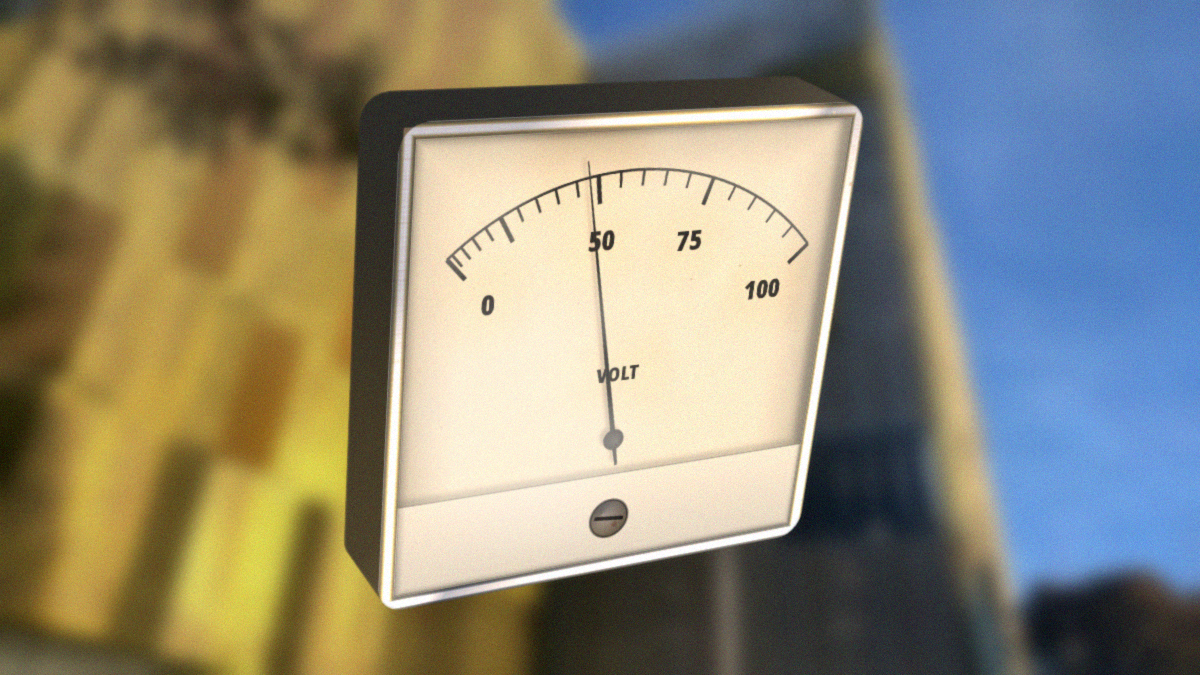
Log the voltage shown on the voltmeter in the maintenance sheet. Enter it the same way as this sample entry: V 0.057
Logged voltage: V 47.5
